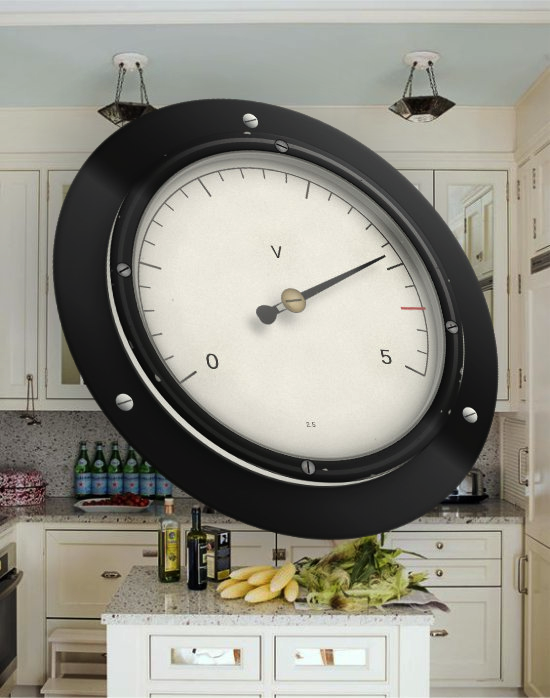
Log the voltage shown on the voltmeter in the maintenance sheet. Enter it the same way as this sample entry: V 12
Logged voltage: V 3.9
